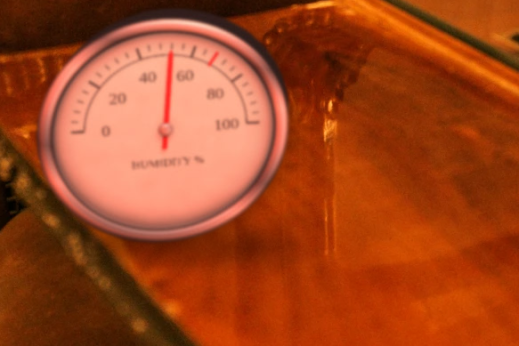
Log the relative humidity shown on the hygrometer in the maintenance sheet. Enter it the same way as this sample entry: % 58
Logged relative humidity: % 52
